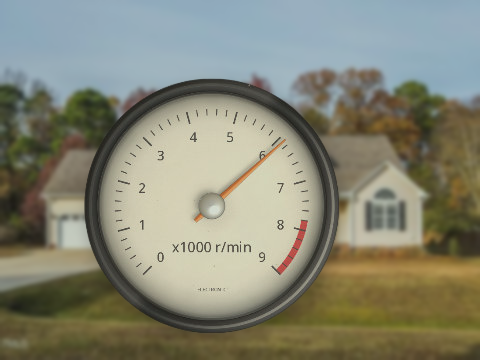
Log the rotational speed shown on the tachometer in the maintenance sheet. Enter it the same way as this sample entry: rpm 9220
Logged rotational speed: rpm 6100
